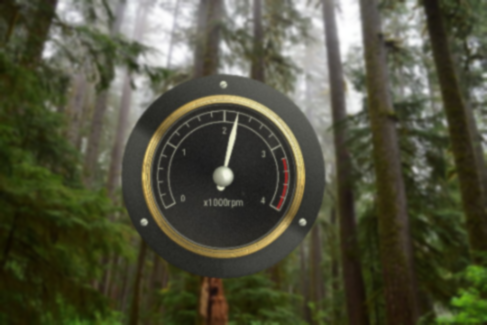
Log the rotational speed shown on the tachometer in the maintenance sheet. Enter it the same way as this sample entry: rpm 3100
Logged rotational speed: rpm 2200
